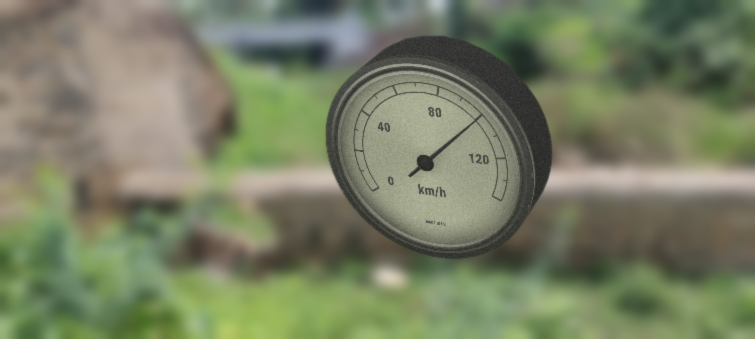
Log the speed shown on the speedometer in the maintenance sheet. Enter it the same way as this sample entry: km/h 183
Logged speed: km/h 100
